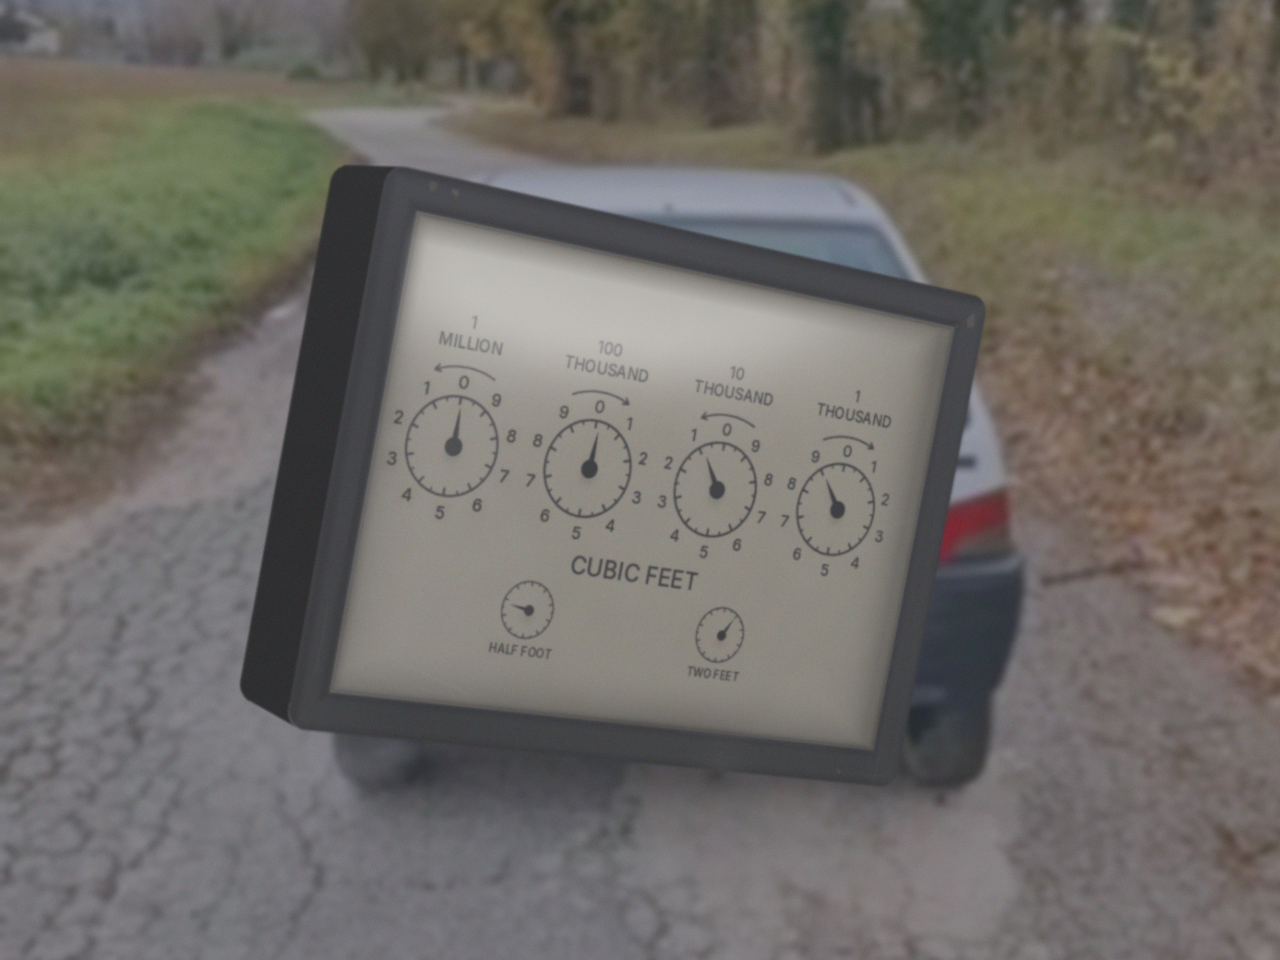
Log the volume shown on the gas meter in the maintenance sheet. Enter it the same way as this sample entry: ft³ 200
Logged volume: ft³ 900
